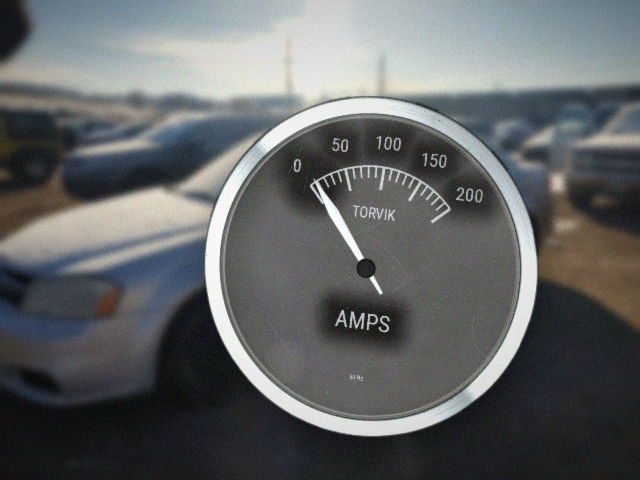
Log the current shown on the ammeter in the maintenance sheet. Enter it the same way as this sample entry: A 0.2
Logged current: A 10
